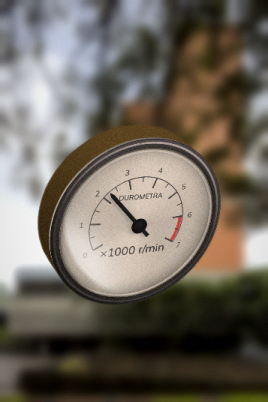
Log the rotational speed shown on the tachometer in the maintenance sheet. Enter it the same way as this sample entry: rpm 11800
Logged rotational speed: rpm 2250
